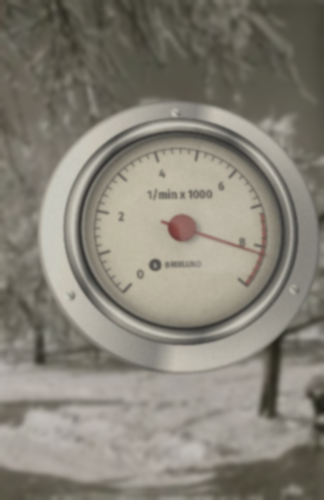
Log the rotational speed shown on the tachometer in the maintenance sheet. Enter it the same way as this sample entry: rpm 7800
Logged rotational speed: rpm 8200
